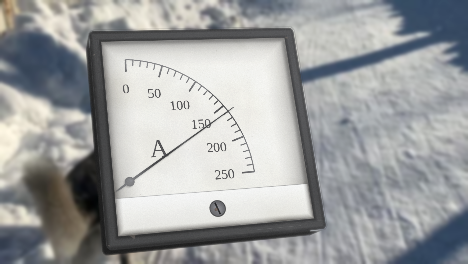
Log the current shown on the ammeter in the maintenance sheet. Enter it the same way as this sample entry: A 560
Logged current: A 160
